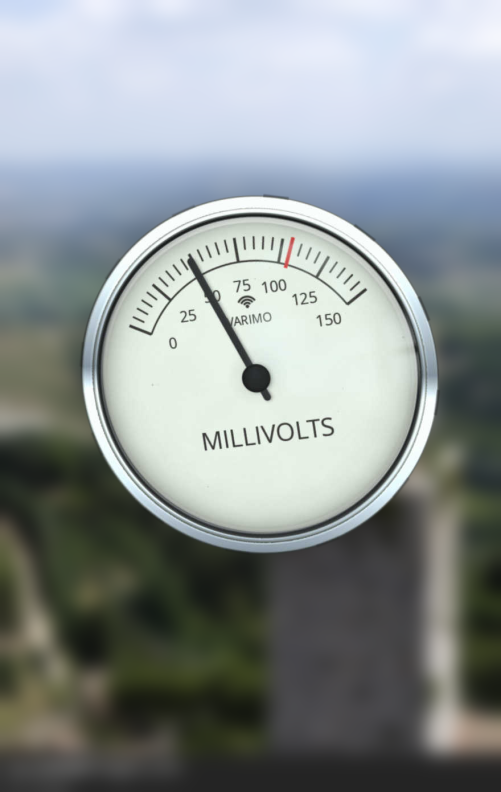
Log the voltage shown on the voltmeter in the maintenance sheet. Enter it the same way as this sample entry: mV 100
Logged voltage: mV 50
